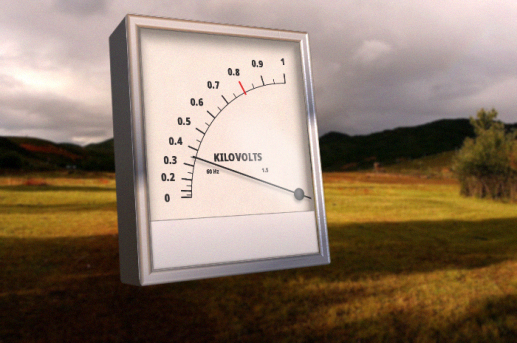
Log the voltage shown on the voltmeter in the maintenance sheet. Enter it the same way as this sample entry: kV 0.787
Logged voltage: kV 0.35
